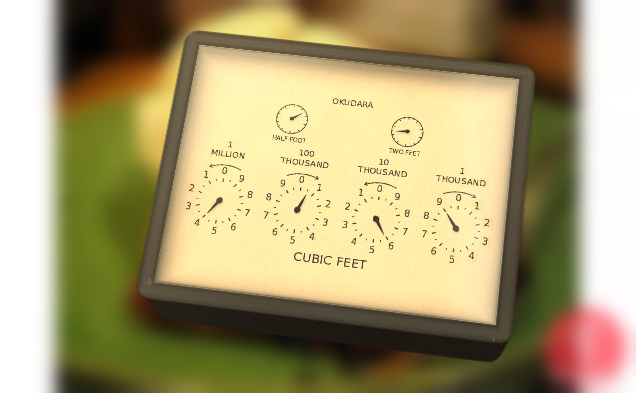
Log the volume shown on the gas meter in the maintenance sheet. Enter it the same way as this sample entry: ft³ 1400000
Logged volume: ft³ 405900
